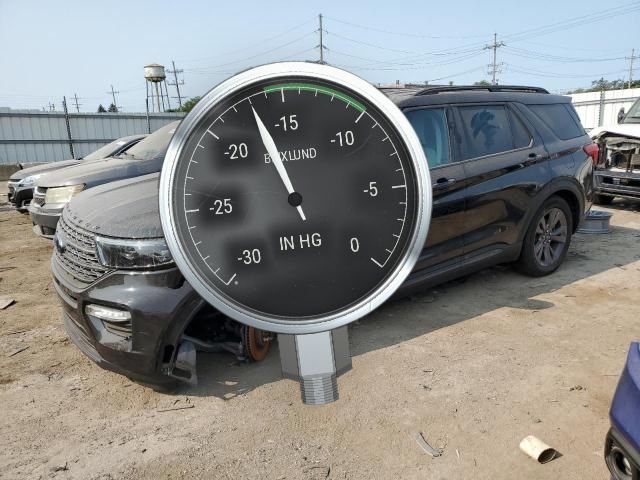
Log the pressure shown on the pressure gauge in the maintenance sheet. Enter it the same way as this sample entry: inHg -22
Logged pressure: inHg -17
